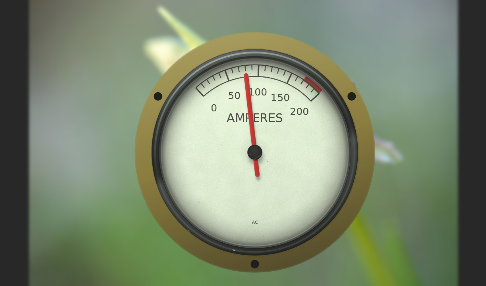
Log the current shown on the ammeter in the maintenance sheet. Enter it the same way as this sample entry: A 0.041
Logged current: A 80
